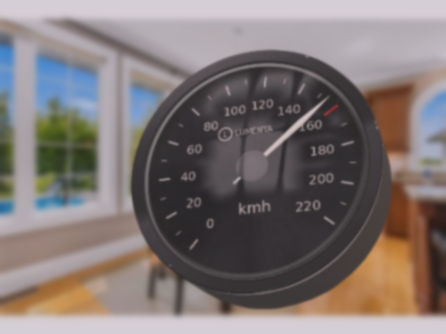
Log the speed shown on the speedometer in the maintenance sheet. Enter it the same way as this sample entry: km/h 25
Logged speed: km/h 155
